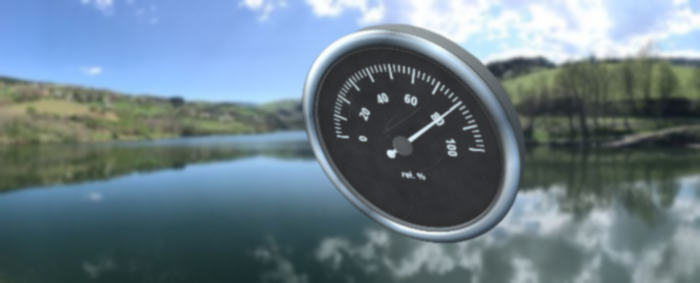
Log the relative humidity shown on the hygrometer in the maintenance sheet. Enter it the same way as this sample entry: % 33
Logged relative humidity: % 80
